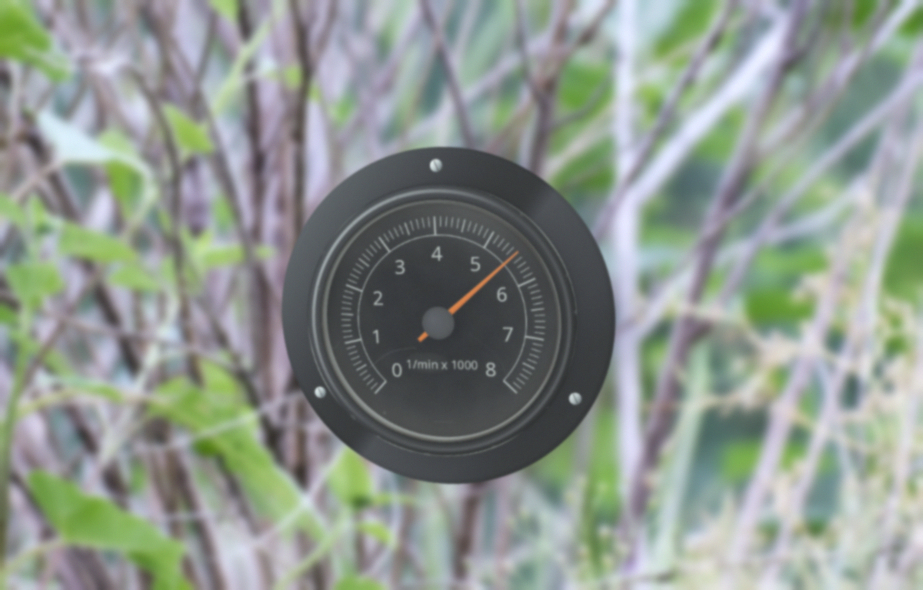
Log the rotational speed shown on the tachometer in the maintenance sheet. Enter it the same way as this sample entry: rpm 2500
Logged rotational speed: rpm 5500
